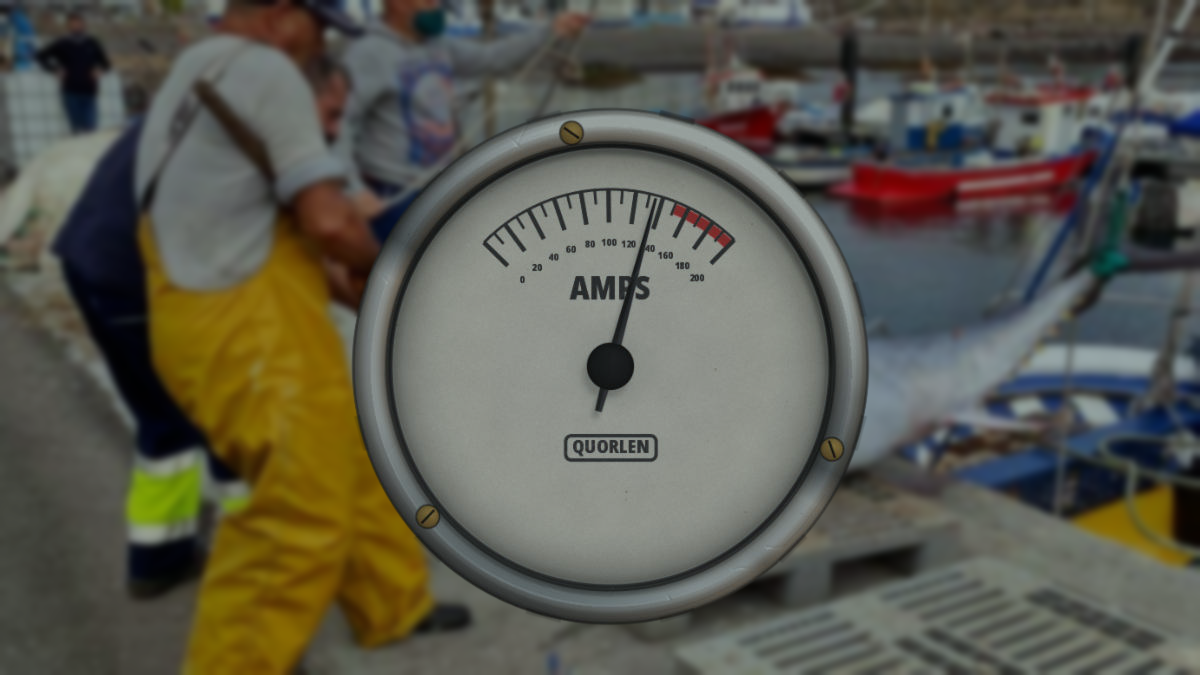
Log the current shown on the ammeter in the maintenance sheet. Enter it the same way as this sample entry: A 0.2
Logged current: A 135
